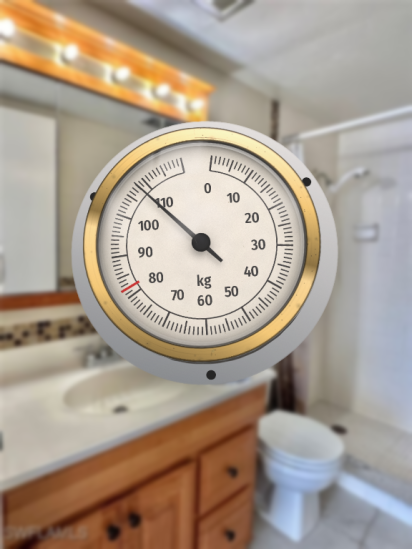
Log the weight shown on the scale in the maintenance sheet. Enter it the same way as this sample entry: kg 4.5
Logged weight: kg 108
